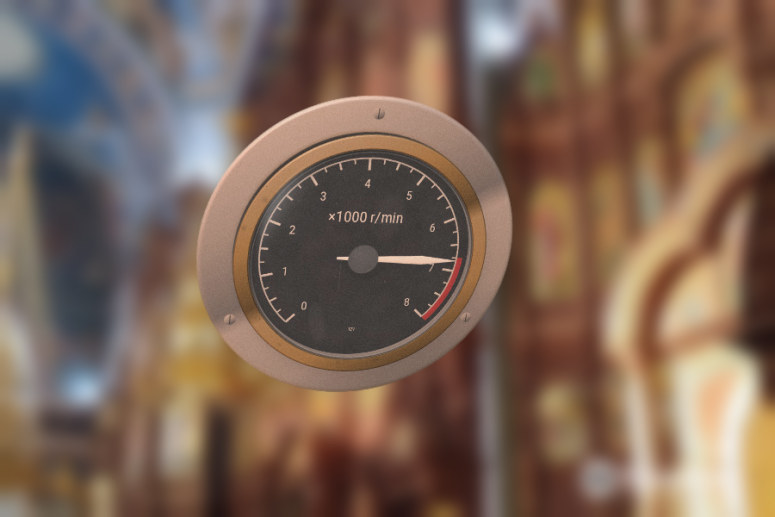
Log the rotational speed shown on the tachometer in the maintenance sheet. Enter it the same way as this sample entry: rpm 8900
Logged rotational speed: rpm 6750
